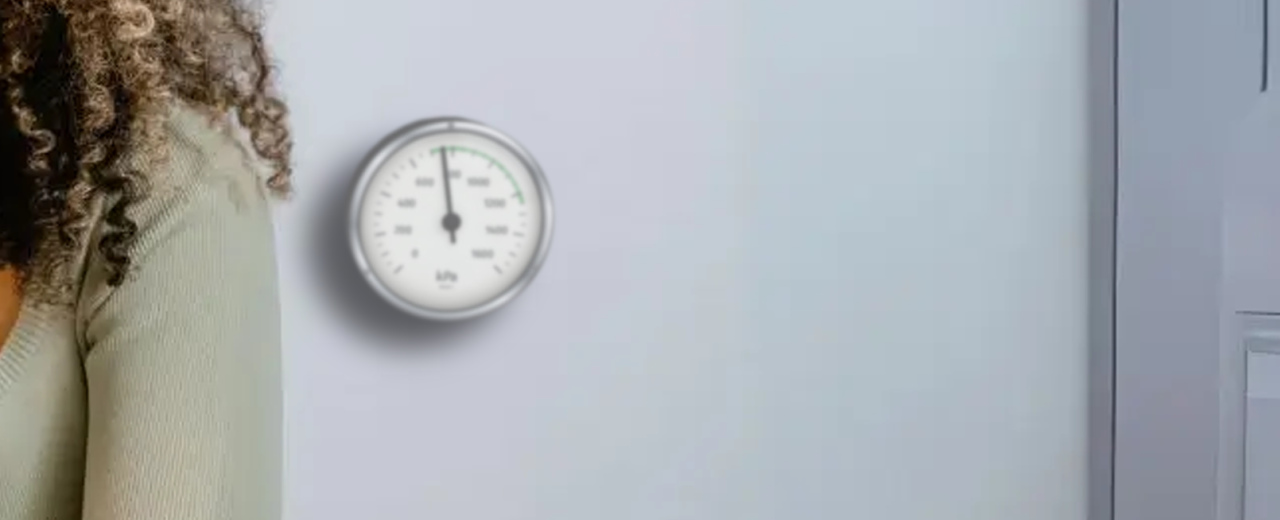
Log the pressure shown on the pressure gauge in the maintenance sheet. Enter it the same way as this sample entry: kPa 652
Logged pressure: kPa 750
